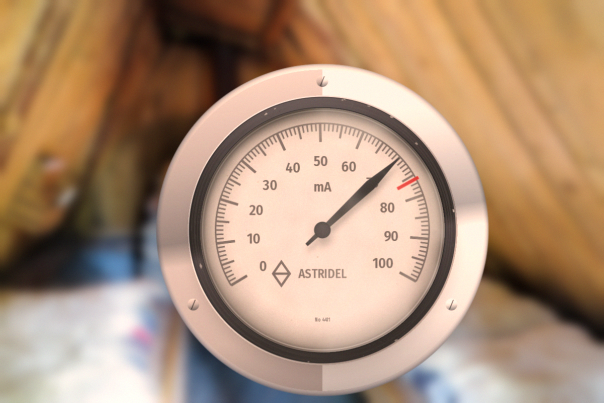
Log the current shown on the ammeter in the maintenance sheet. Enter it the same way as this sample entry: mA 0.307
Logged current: mA 70
